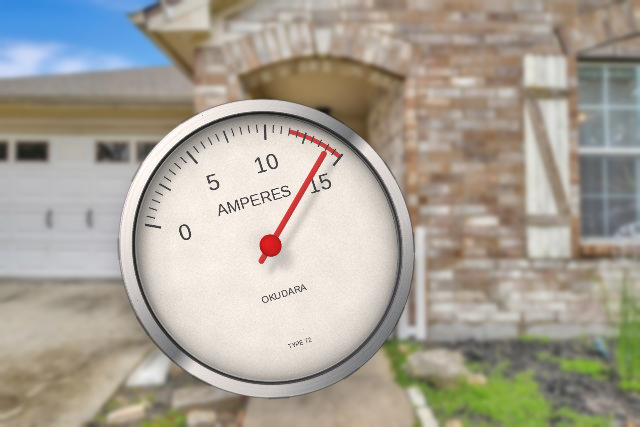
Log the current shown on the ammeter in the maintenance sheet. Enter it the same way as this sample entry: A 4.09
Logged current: A 14
